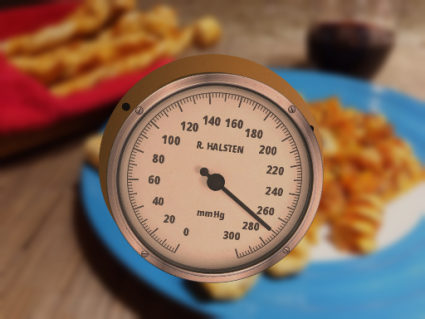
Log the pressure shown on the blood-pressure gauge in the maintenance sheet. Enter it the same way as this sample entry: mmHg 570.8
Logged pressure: mmHg 270
